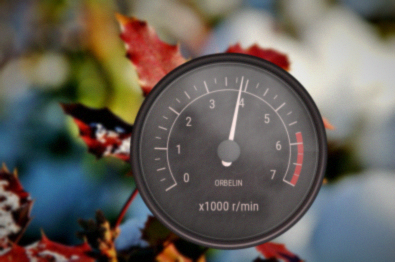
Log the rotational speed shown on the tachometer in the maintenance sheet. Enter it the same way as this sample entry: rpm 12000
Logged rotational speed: rpm 3875
